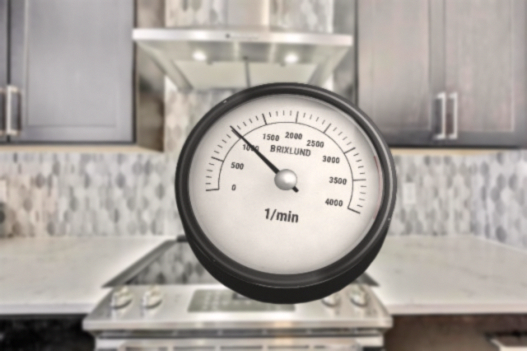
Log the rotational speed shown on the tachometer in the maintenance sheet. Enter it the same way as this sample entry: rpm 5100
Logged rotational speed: rpm 1000
